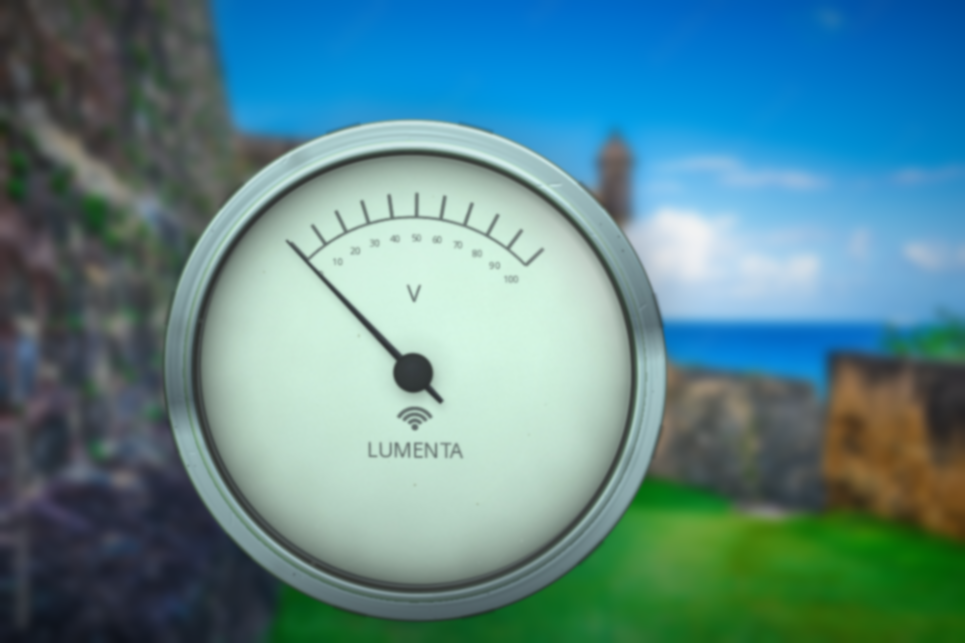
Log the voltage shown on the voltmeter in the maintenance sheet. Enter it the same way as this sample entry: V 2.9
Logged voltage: V 0
